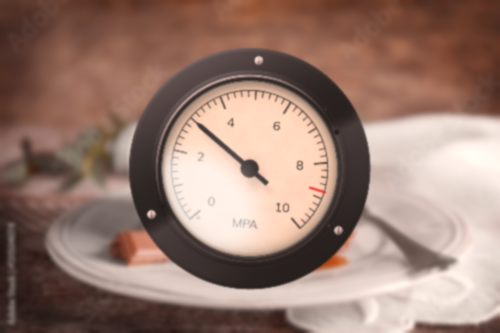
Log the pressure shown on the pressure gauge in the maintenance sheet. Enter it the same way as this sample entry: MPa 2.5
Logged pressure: MPa 3
